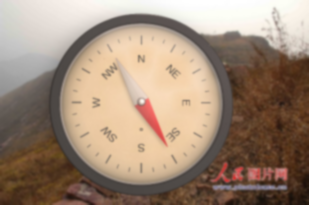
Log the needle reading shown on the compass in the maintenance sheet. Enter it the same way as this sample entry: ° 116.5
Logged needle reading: ° 150
